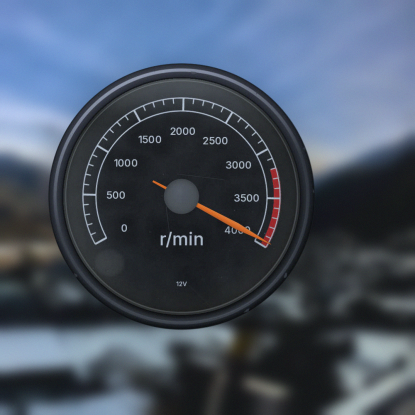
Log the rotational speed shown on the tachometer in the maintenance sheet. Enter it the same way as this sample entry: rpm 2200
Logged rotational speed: rpm 3950
